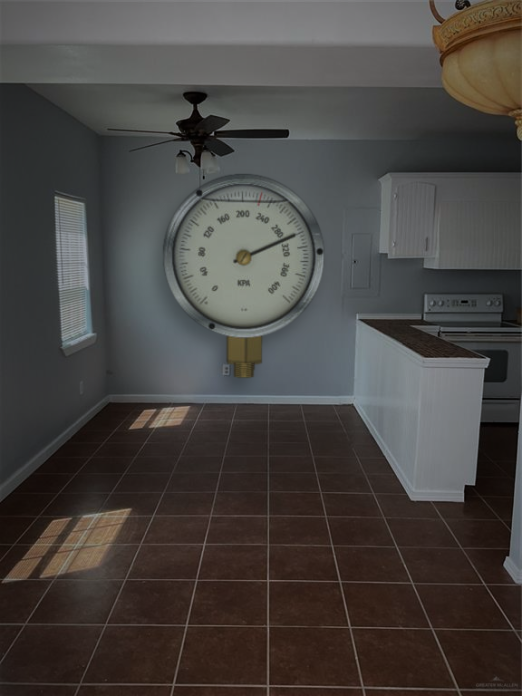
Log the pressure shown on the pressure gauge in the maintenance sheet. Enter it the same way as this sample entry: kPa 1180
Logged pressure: kPa 300
